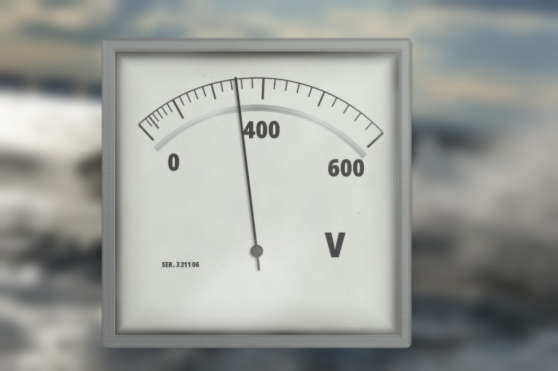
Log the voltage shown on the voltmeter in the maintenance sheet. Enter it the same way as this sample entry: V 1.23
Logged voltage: V 350
